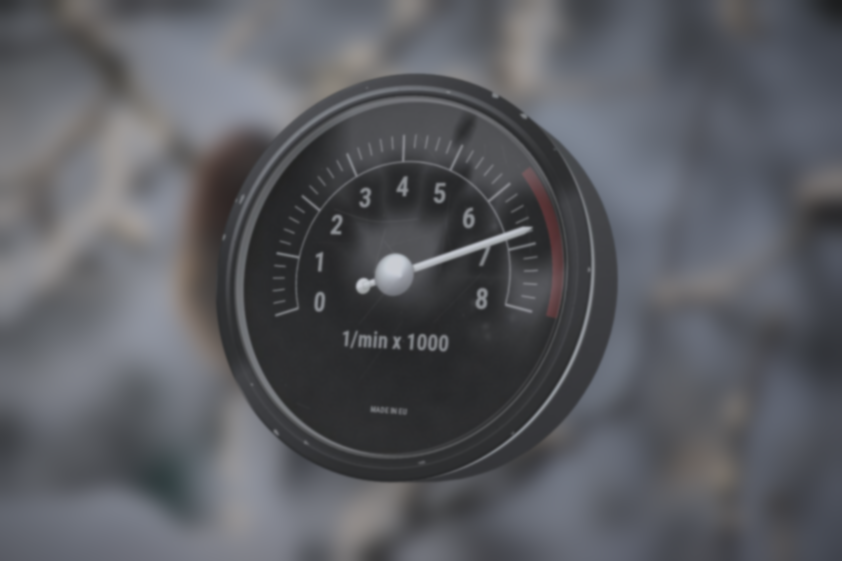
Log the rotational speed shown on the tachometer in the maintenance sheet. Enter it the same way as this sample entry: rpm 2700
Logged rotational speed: rpm 6800
